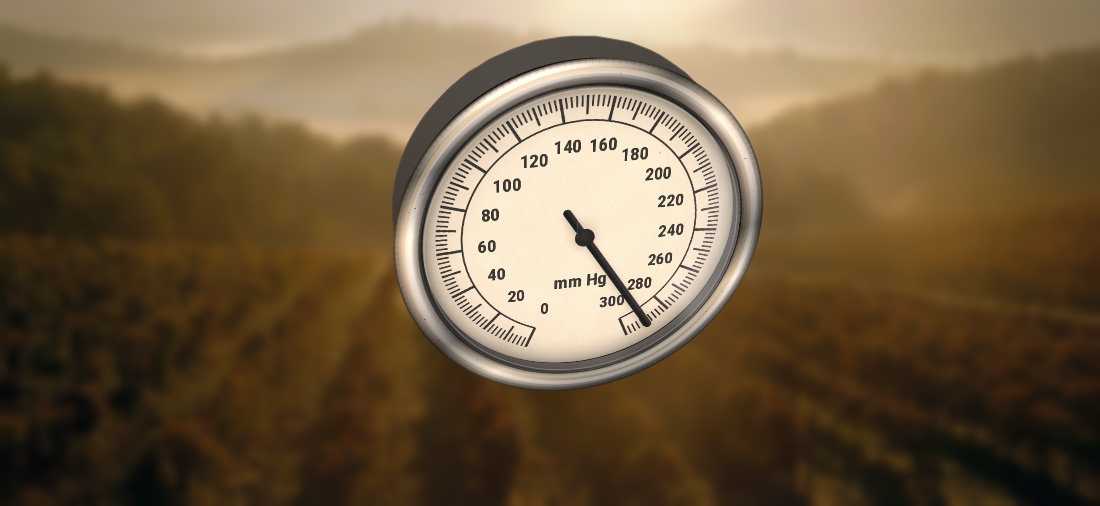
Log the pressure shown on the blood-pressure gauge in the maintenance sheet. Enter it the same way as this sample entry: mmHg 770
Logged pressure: mmHg 290
